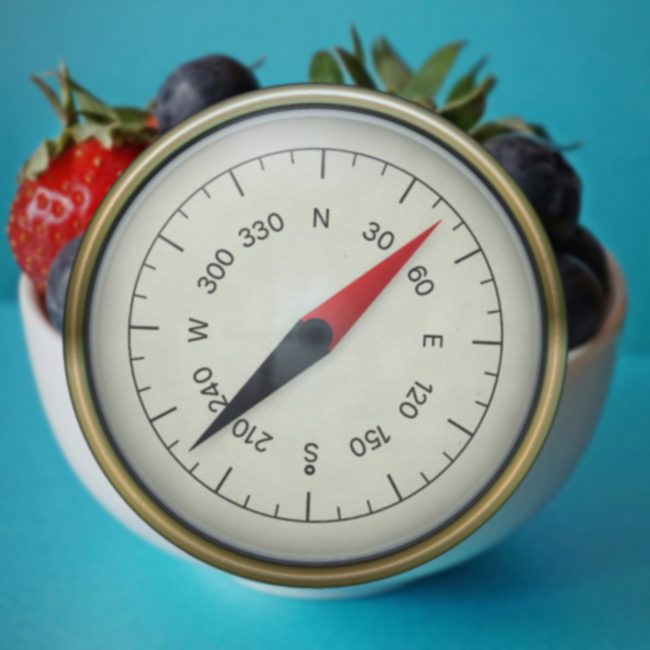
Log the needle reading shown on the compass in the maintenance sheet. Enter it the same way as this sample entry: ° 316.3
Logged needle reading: ° 45
